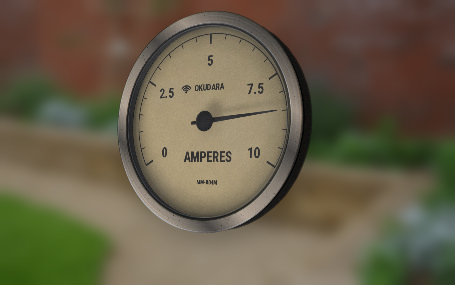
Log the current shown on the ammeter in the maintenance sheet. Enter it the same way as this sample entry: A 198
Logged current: A 8.5
